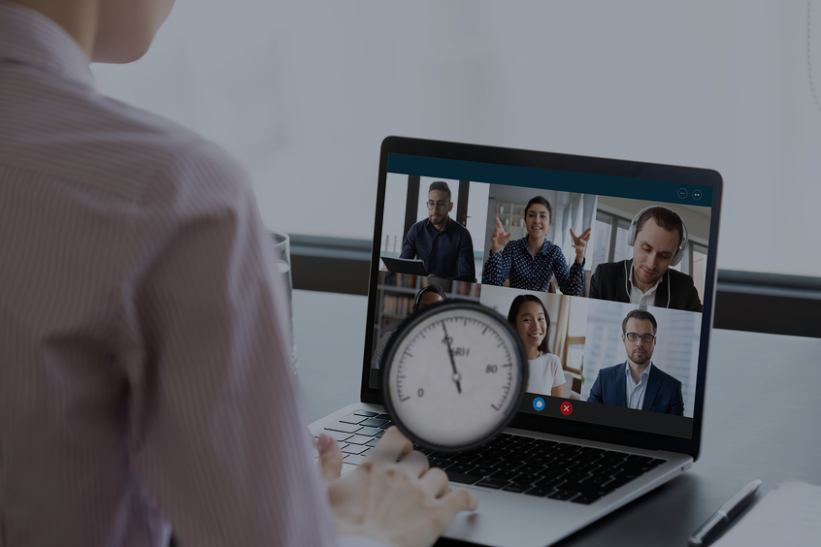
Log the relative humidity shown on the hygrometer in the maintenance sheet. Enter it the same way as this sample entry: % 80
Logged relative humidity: % 40
